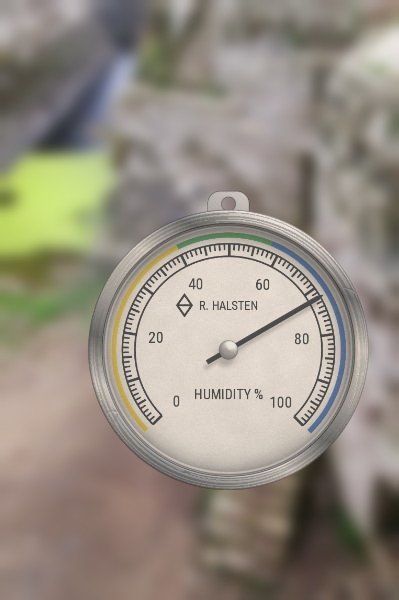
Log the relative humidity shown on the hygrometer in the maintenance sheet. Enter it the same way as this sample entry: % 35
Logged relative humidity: % 72
